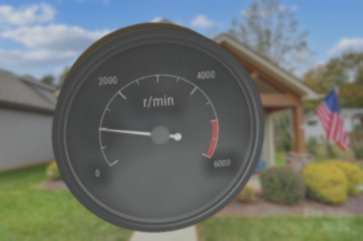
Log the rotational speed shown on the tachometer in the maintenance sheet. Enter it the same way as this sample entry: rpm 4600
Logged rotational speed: rpm 1000
